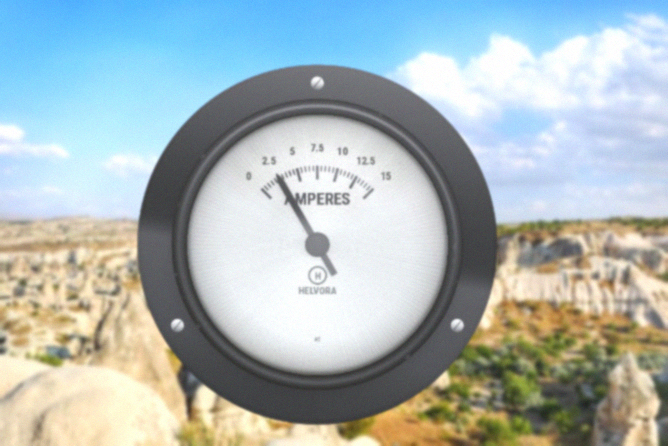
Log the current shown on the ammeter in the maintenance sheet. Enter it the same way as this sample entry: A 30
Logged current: A 2.5
